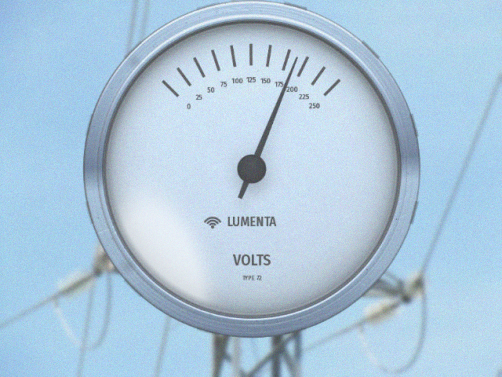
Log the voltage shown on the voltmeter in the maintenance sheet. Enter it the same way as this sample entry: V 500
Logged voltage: V 187.5
